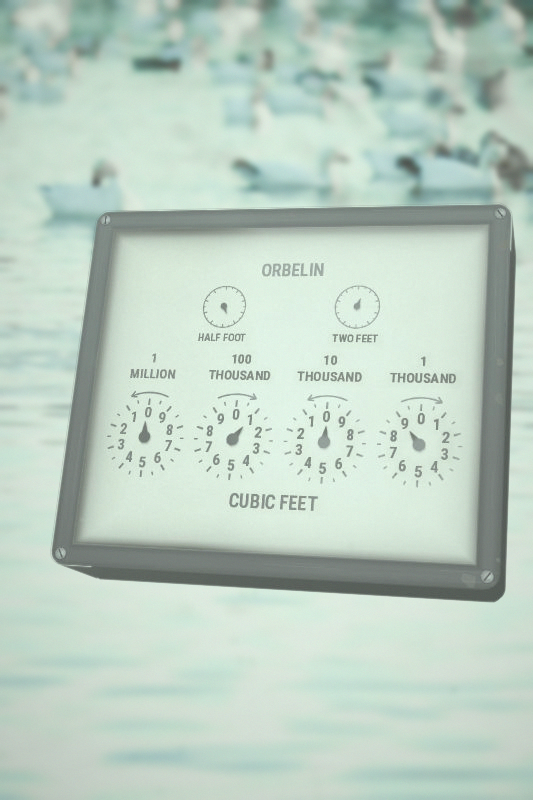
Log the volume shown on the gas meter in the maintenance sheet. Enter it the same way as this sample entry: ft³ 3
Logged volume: ft³ 9900
